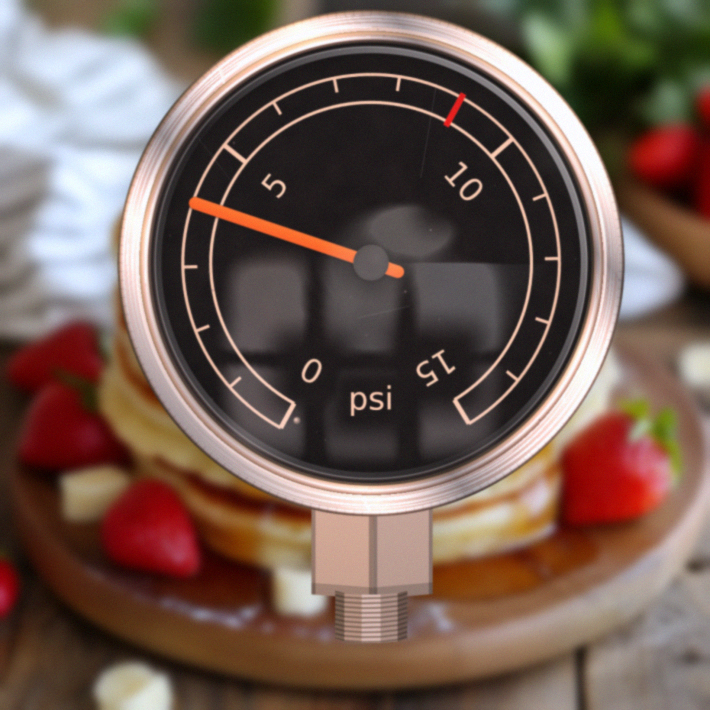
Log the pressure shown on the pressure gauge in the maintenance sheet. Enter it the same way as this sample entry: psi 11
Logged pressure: psi 4
